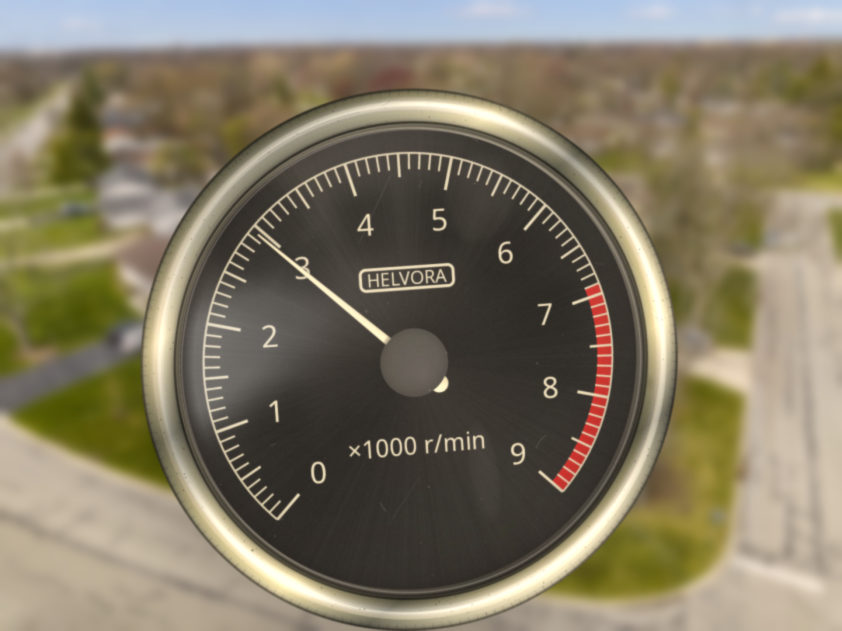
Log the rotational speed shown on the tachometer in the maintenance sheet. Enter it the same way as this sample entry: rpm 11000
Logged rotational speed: rpm 2950
